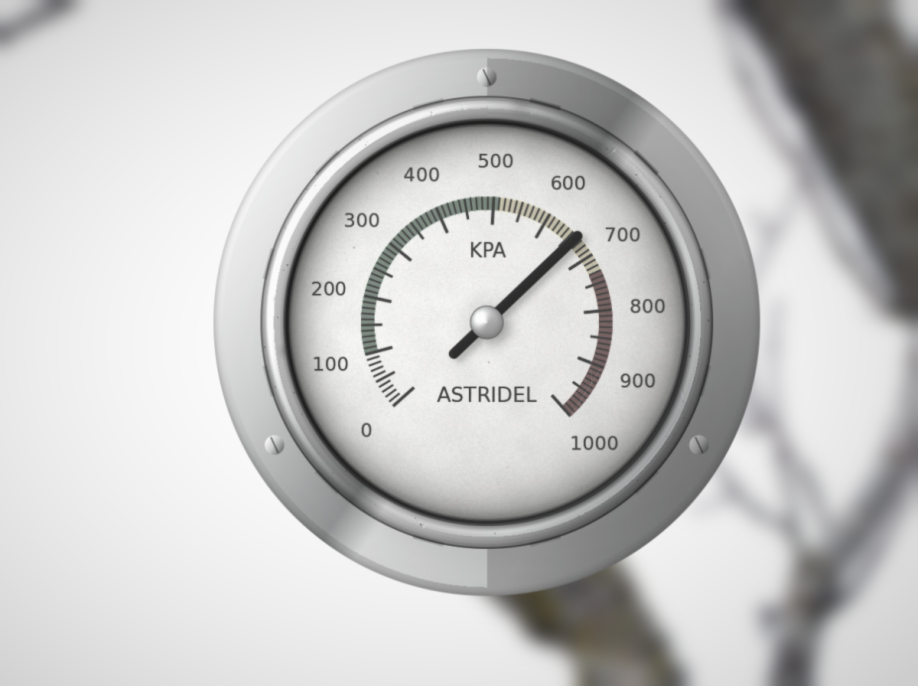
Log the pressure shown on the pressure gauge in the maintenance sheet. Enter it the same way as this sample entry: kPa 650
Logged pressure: kPa 660
